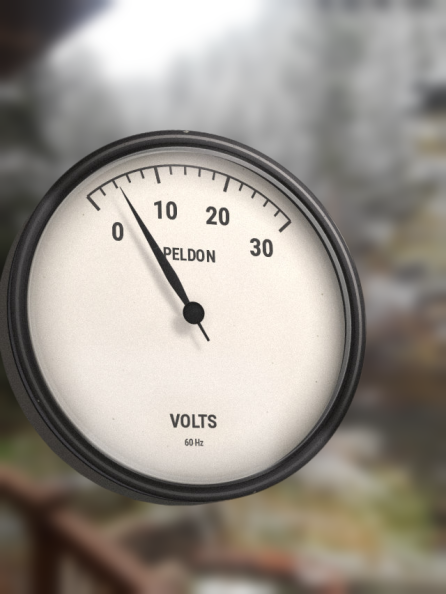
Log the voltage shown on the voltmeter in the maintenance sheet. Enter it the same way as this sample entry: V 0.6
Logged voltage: V 4
